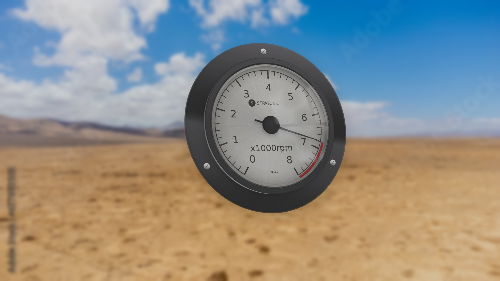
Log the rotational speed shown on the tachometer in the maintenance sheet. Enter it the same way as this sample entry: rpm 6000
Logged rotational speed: rpm 6800
